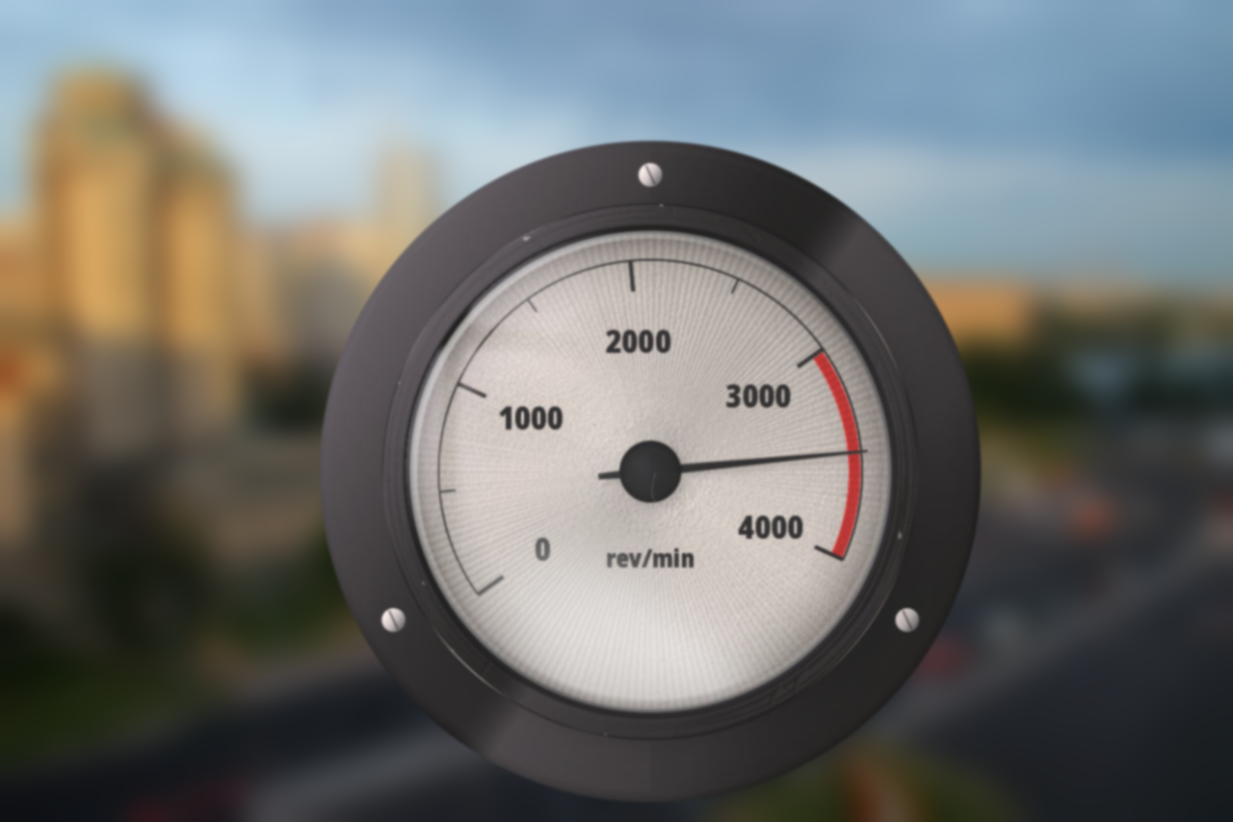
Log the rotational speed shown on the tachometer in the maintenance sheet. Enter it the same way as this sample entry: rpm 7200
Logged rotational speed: rpm 3500
